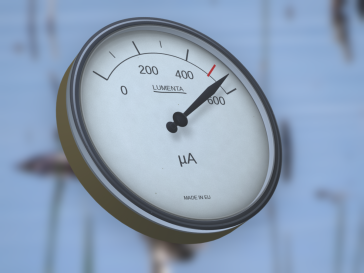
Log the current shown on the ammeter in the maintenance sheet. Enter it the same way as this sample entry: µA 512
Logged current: µA 550
